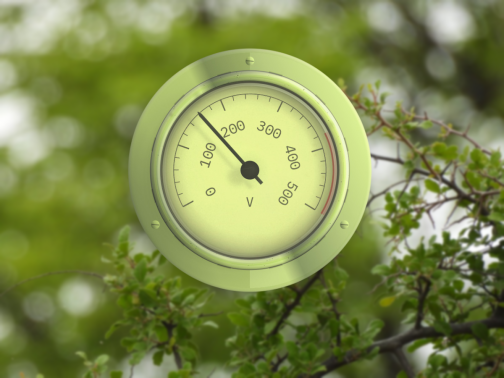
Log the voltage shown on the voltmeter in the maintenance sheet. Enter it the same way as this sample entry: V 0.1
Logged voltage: V 160
